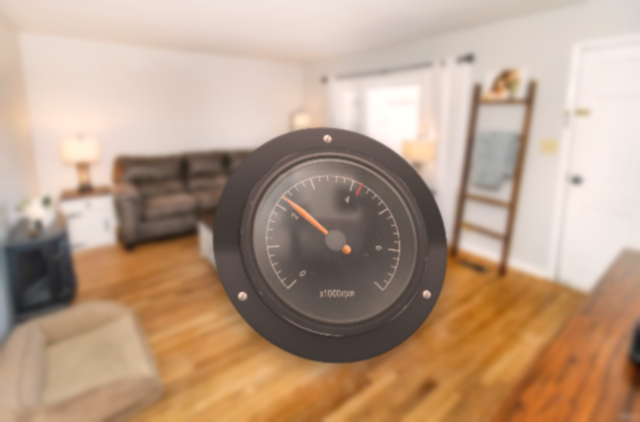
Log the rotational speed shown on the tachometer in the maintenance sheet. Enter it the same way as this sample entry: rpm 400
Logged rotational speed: rpm 2200
